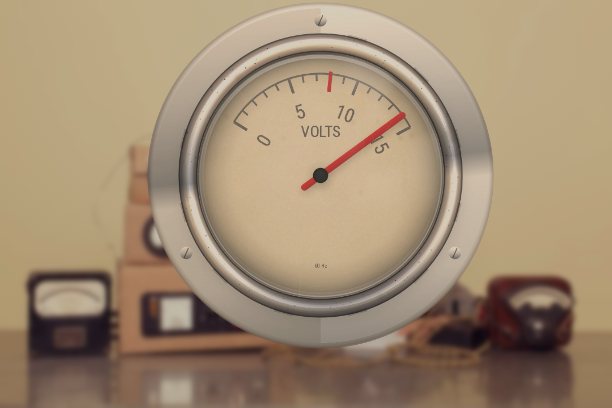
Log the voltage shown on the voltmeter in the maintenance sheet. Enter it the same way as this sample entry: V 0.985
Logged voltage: V 14
